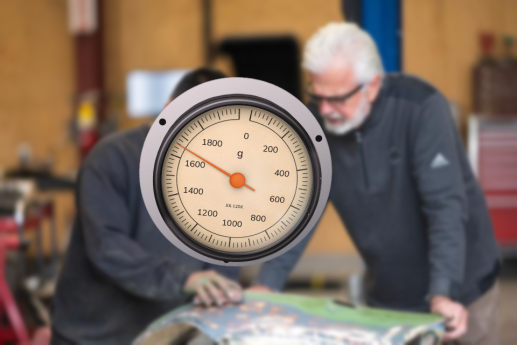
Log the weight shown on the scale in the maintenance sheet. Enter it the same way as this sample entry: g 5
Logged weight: g 1660
